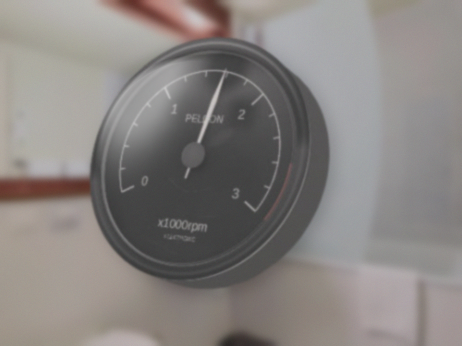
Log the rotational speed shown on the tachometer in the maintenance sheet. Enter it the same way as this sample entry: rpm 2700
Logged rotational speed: rpm 1600
